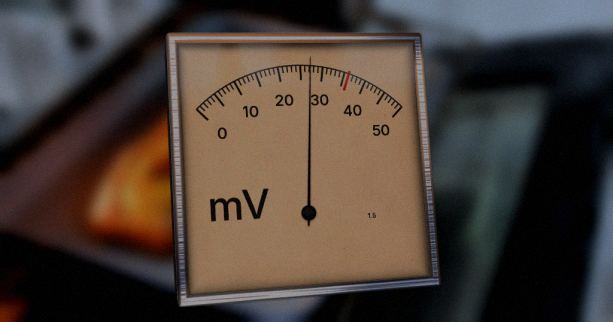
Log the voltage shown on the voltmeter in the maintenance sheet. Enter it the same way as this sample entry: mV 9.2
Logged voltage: mV 27
